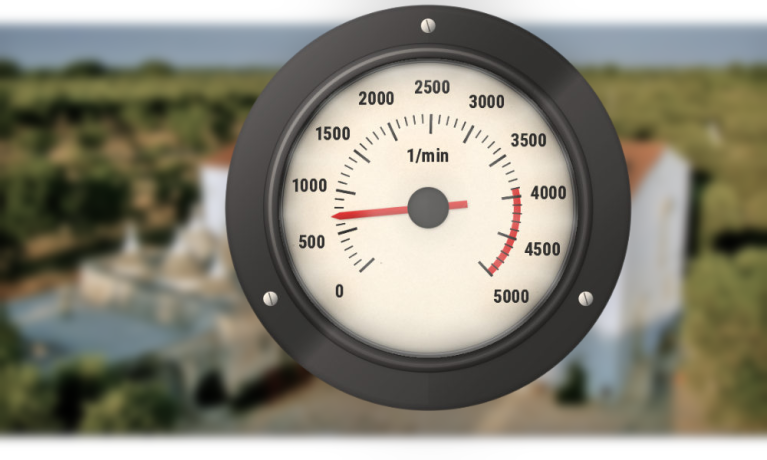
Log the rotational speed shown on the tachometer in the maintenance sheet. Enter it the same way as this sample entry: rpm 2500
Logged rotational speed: rpm 700
